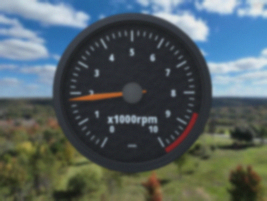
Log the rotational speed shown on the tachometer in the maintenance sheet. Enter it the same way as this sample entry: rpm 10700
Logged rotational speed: rpm 1800
